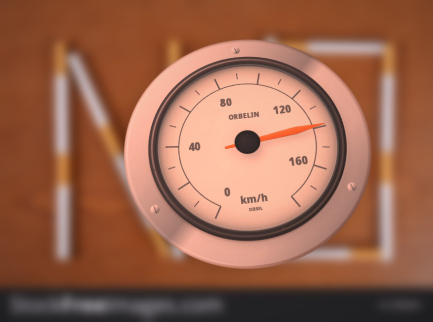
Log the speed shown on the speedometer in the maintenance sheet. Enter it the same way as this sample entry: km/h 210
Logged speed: km/h 140
